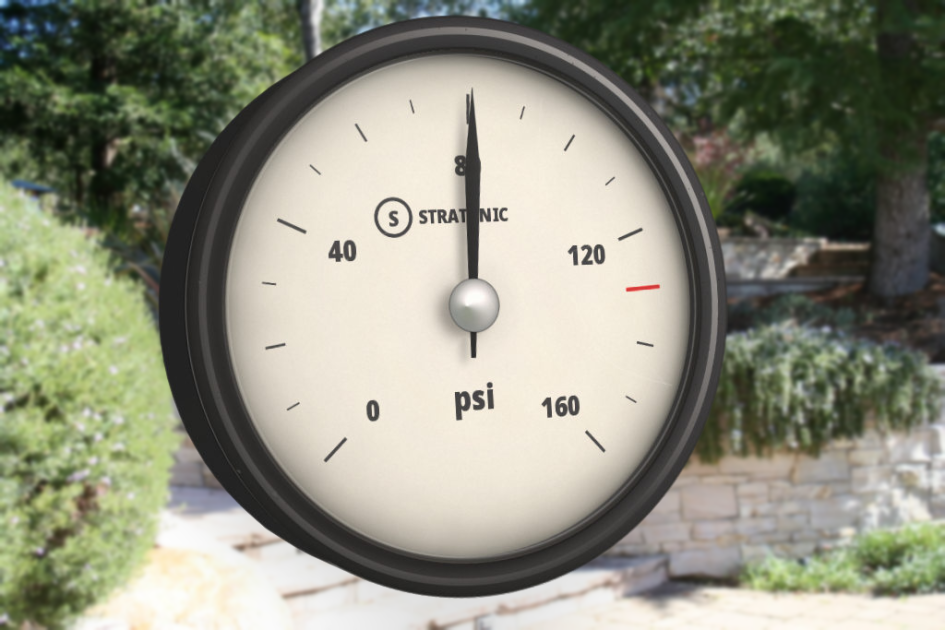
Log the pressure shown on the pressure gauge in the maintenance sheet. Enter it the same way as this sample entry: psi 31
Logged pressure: psi 80
